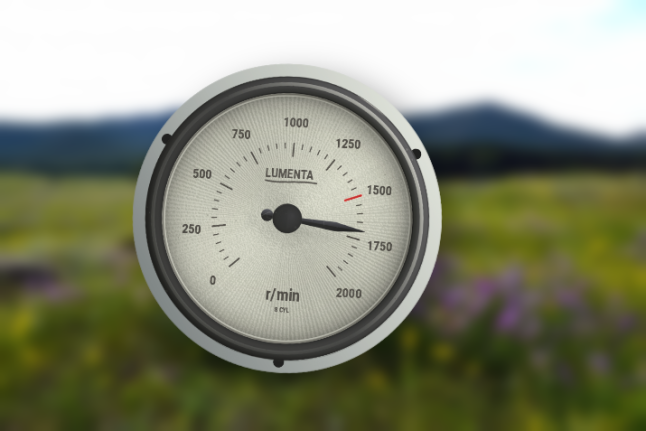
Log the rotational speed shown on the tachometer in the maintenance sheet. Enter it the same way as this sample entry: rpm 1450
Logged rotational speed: rpm 1700
